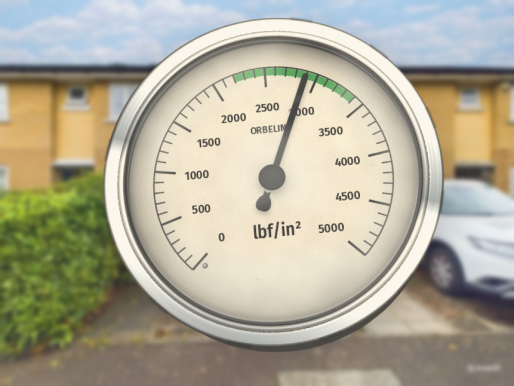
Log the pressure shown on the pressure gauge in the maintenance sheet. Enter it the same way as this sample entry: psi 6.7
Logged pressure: psi 2900
